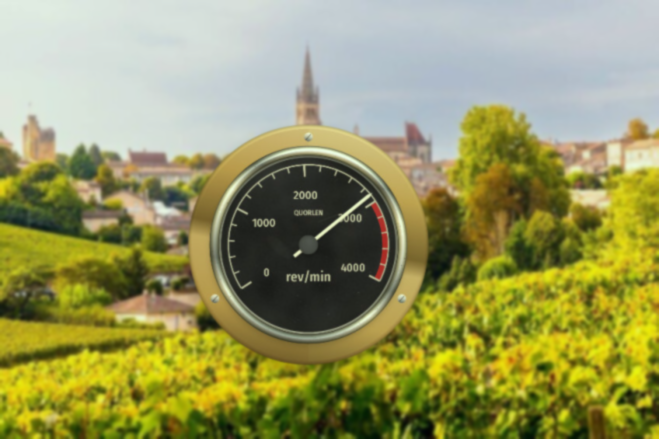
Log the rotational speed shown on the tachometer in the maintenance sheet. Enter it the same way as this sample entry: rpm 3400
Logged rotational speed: rpm 2900
